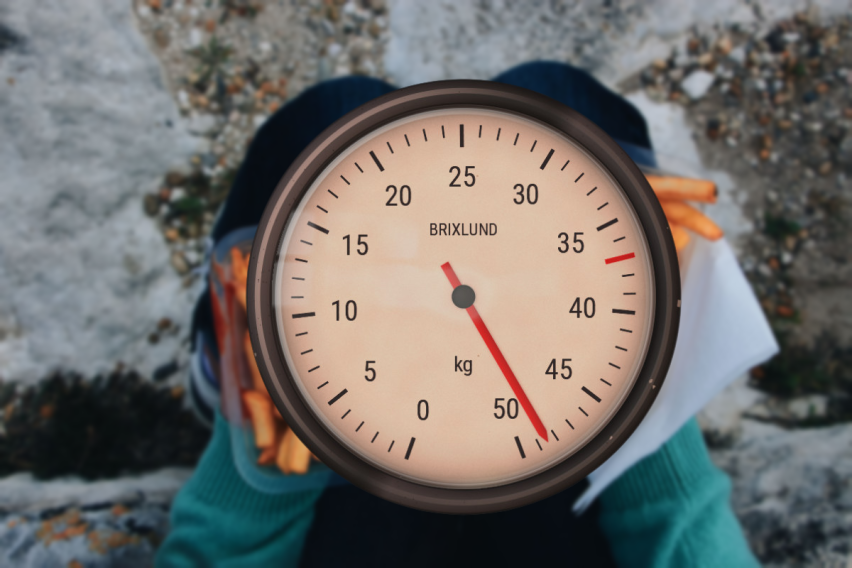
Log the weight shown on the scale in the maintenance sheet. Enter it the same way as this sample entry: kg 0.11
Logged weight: kg 48.5
